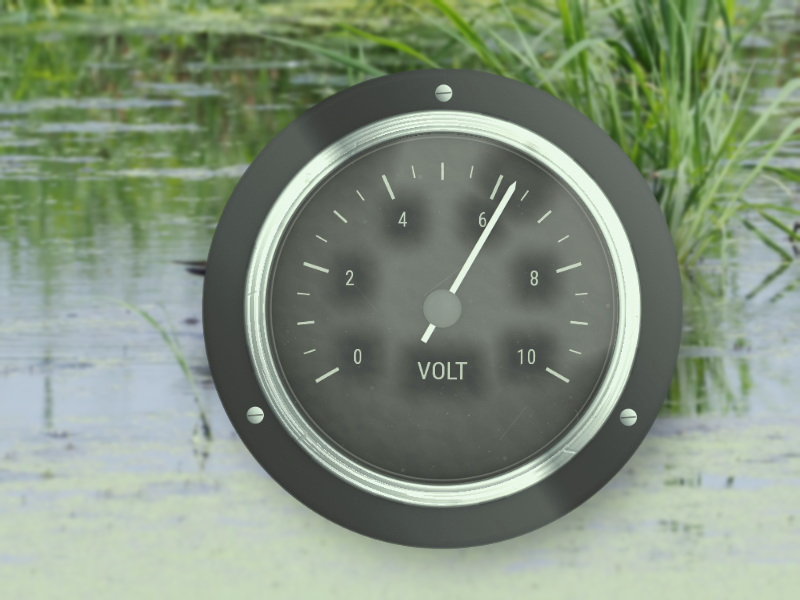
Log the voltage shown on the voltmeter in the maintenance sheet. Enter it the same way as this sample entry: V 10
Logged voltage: V 6.25
